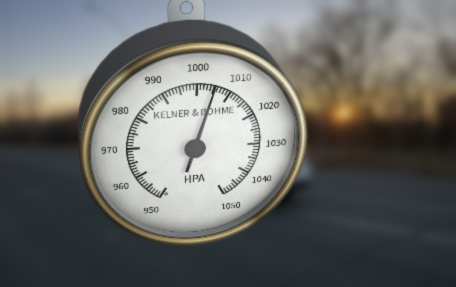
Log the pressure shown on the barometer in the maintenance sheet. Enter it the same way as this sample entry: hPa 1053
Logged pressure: hPa 1005
